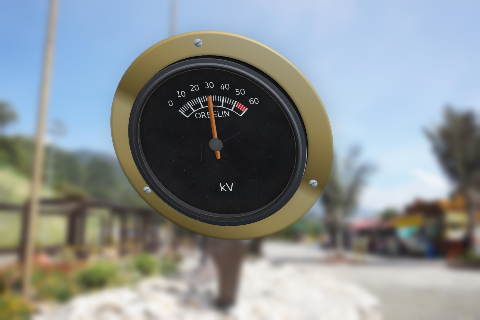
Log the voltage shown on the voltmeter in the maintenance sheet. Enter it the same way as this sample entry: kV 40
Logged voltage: kV 30
